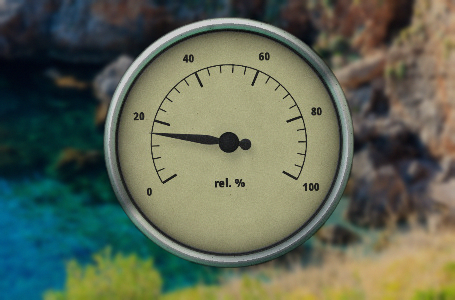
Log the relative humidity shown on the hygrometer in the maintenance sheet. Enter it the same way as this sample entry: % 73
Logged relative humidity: % 16
